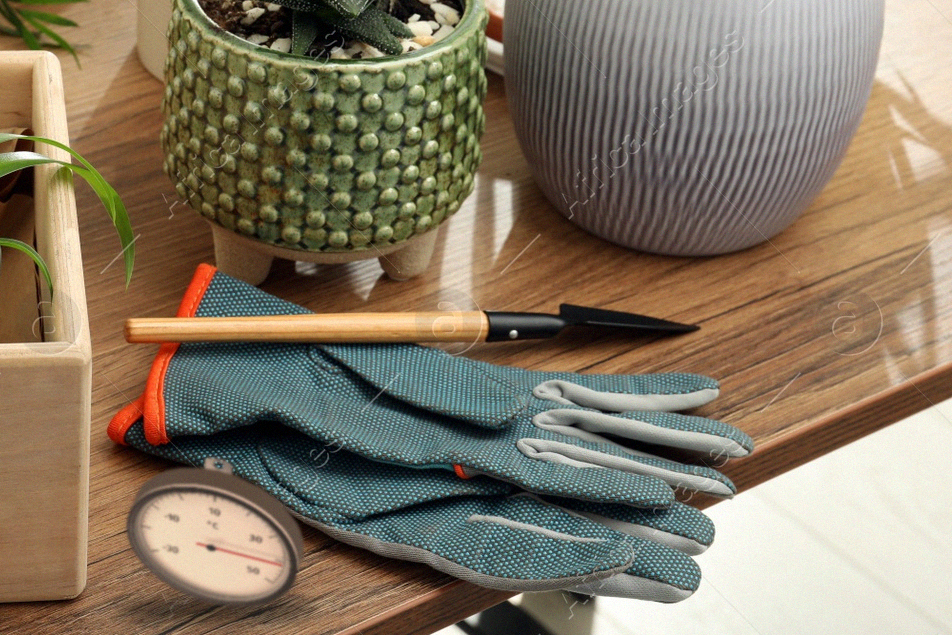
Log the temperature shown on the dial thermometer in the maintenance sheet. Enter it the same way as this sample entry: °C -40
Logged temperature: °C 40
